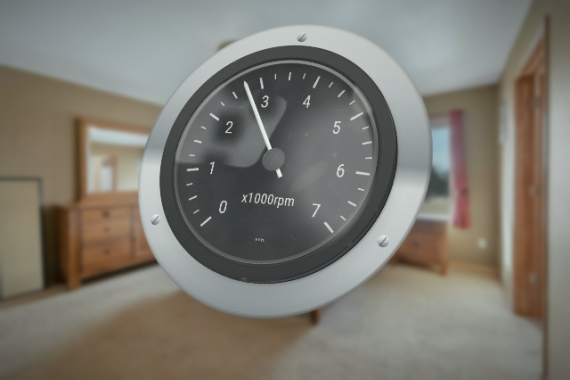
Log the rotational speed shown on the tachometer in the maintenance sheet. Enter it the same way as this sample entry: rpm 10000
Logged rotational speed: rpm 2750
